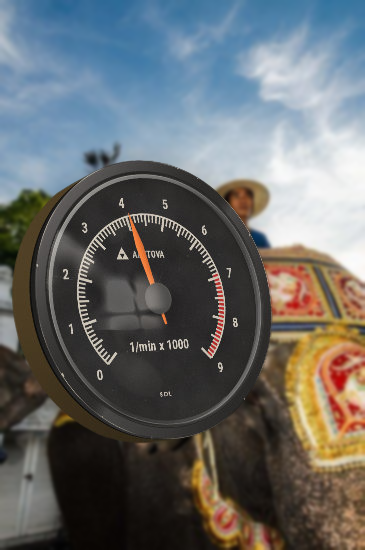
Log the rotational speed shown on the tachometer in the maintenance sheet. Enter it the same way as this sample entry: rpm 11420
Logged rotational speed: rpm 4000
